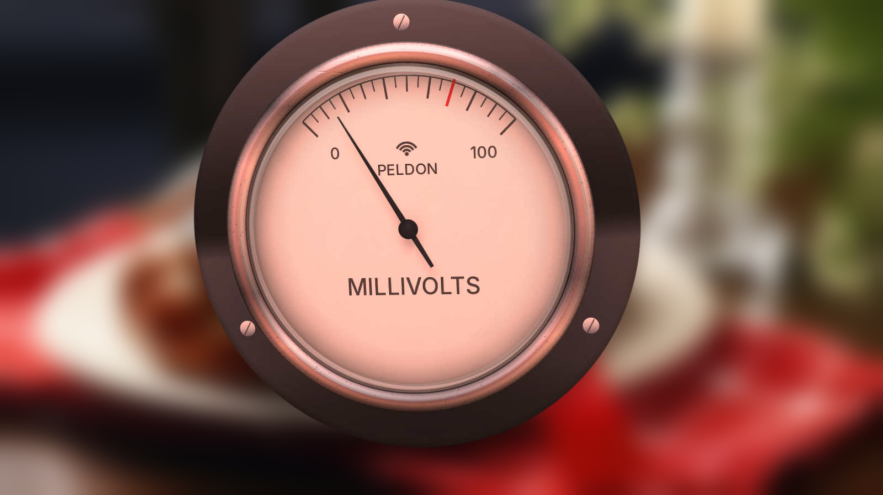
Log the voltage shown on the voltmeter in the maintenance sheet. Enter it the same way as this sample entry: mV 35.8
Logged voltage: mV 15
